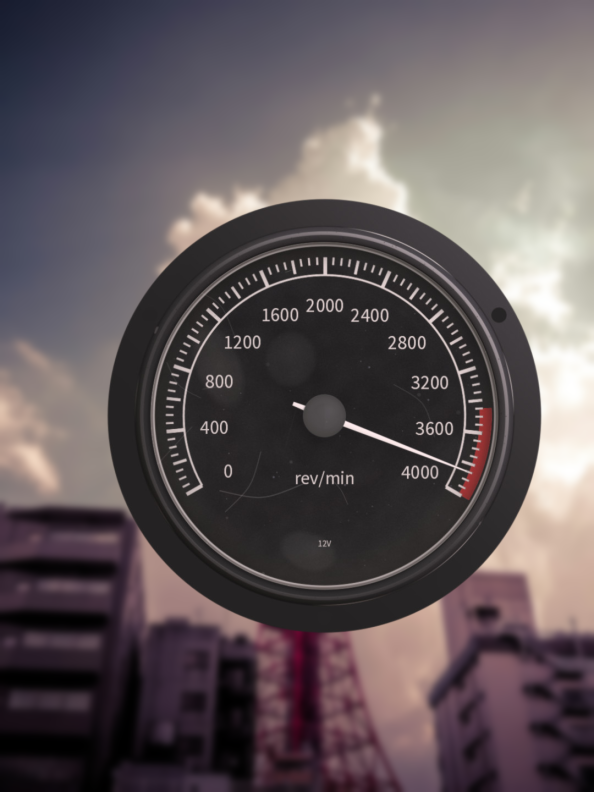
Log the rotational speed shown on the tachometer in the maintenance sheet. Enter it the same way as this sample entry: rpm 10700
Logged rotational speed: rpm 3850
